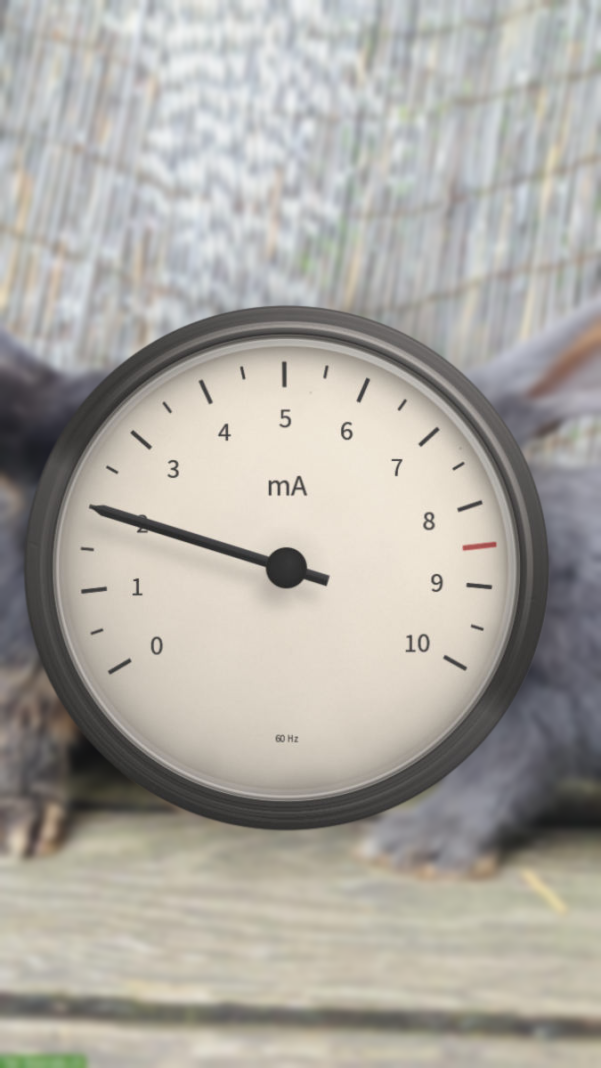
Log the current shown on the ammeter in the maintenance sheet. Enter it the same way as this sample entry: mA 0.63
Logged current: mA 2
